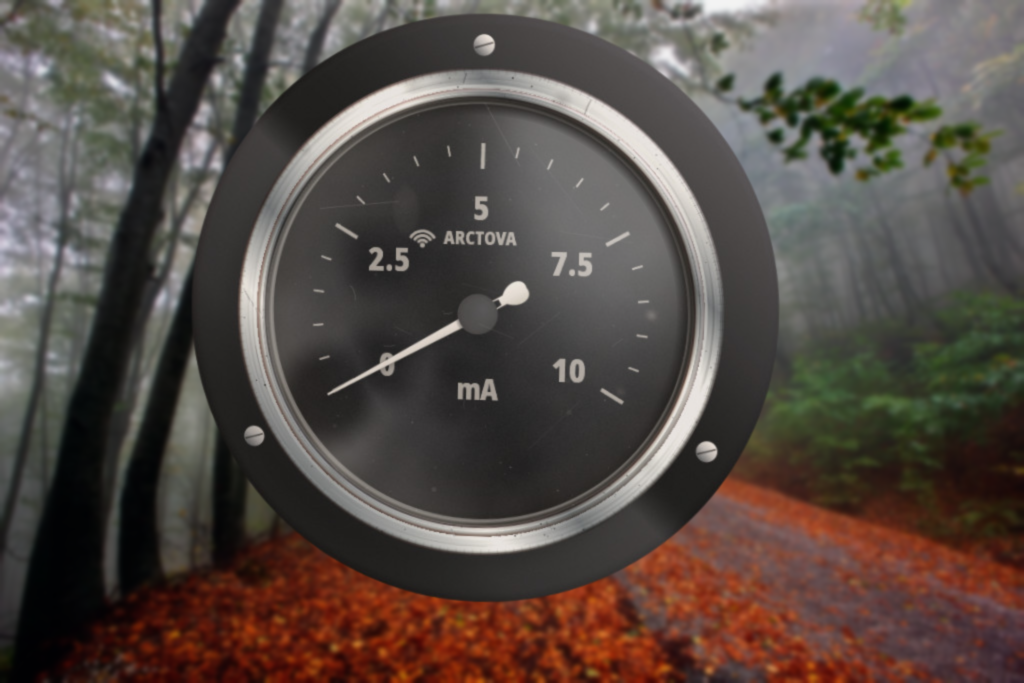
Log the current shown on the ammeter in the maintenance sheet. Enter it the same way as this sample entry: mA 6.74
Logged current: mA 0
